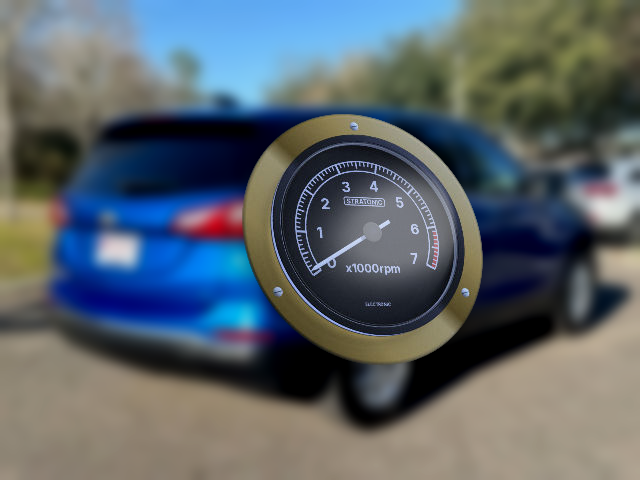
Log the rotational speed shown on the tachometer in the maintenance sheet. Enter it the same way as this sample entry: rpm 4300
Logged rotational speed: rpm 100
